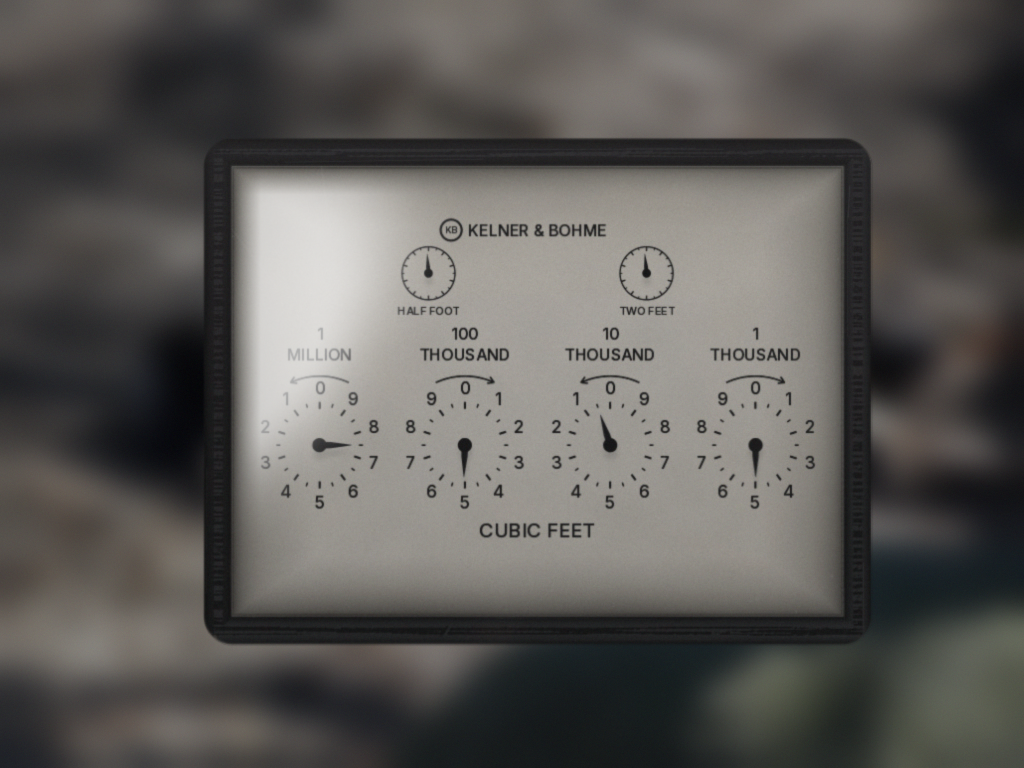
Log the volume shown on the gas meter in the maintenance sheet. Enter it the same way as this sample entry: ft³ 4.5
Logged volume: ft³ 750500
